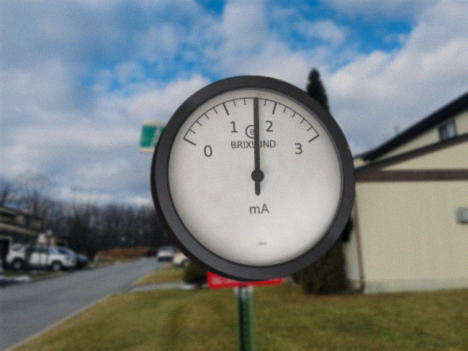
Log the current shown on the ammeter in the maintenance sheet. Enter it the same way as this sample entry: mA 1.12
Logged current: mA 1.6
